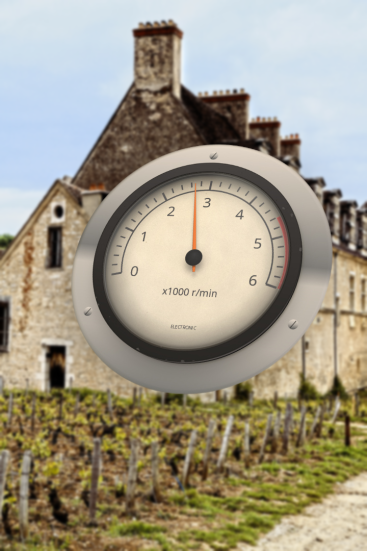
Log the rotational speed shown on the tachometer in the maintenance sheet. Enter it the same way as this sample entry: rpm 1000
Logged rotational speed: rpm 2700
